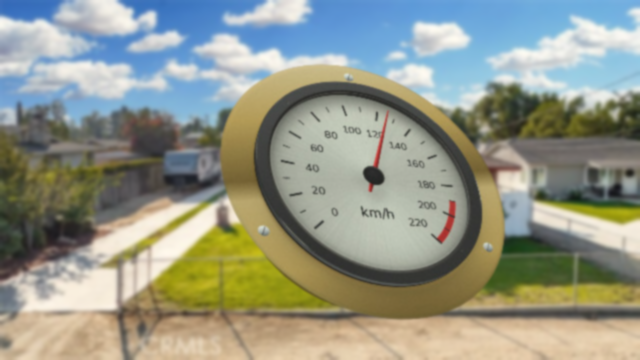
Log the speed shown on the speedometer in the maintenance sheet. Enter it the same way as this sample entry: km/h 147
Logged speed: km/h 125
